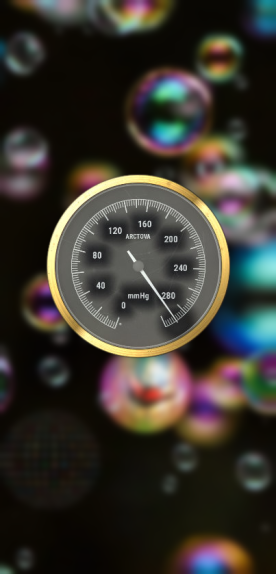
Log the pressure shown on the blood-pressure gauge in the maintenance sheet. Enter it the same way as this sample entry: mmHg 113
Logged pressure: mmHg 290
